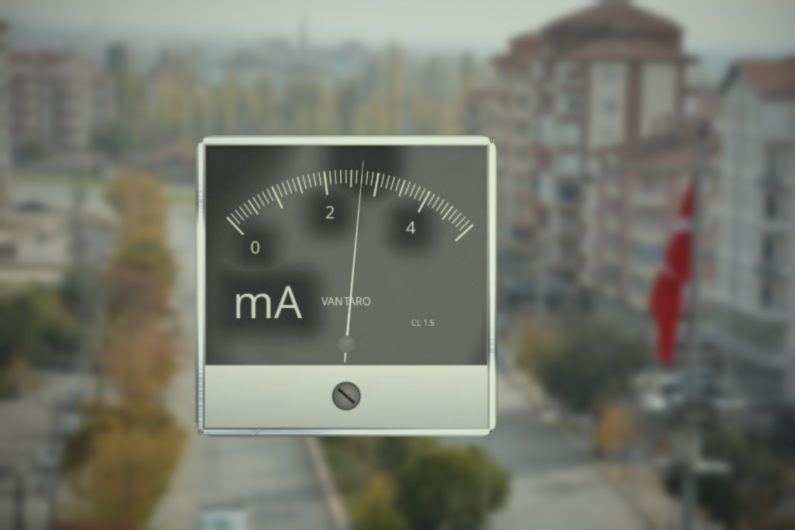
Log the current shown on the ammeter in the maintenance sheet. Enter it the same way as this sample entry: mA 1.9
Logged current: mA 2.7
